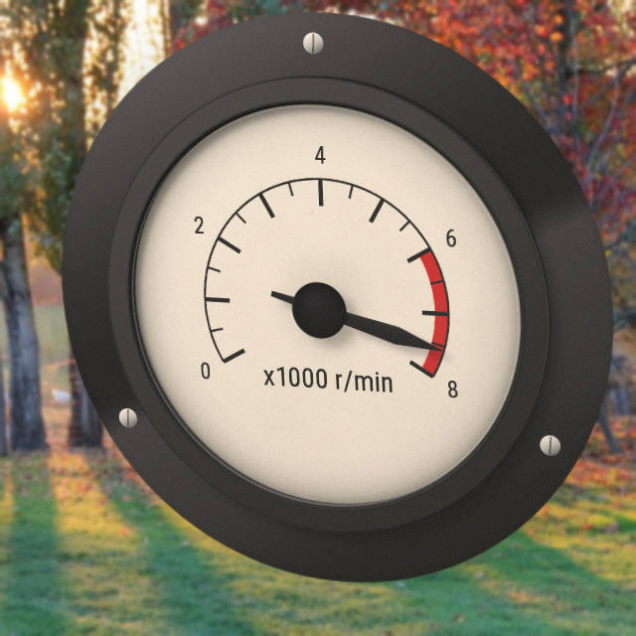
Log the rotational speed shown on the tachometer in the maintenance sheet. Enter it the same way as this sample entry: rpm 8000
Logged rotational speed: rpm 7500
